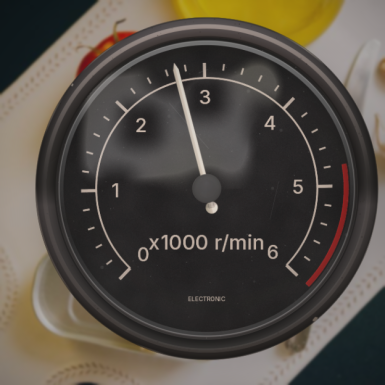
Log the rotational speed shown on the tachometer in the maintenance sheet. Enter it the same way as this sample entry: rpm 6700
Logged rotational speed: rpm 2700
